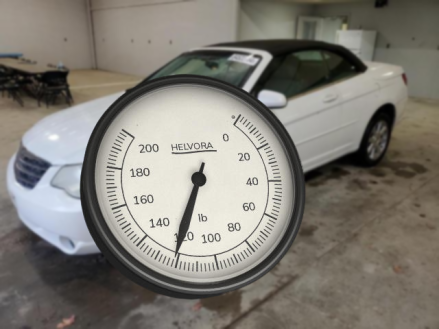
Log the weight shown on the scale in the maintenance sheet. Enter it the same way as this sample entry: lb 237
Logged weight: lb 122
